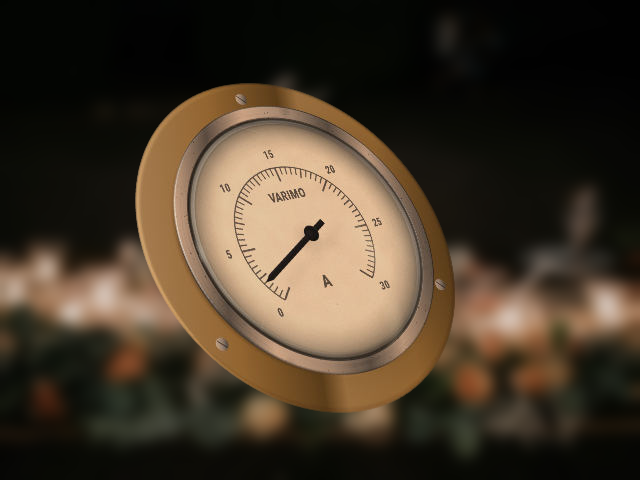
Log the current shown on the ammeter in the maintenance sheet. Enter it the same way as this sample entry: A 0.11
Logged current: A 2
